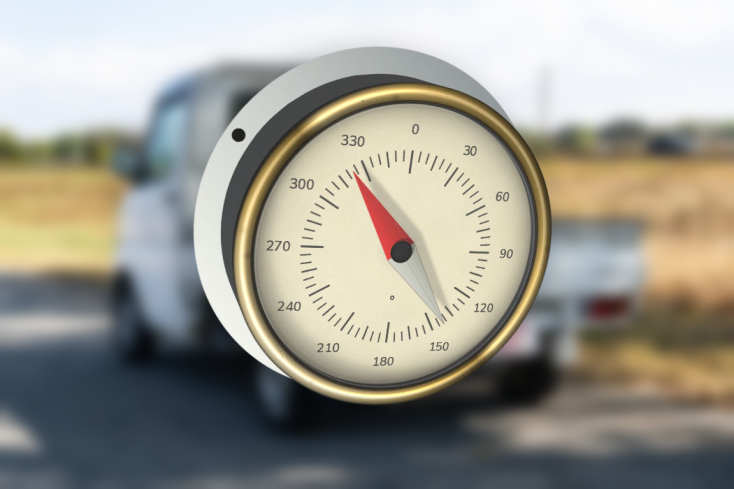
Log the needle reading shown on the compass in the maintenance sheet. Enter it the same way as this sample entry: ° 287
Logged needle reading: ° 322.5
